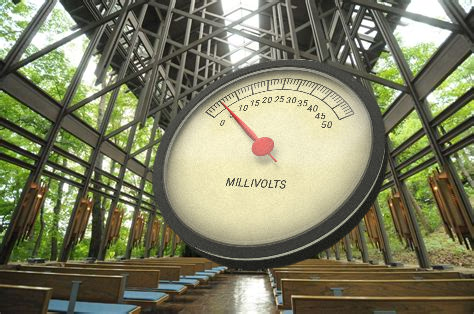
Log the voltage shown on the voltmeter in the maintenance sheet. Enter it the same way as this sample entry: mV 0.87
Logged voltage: mV 5
